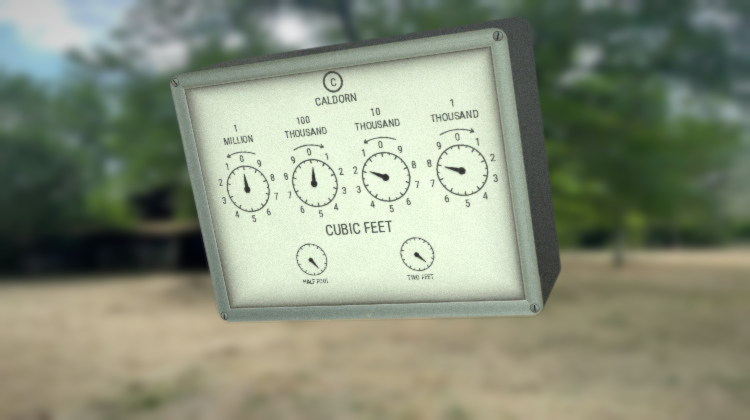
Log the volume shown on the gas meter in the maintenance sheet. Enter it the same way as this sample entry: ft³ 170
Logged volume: ft³ 1800
